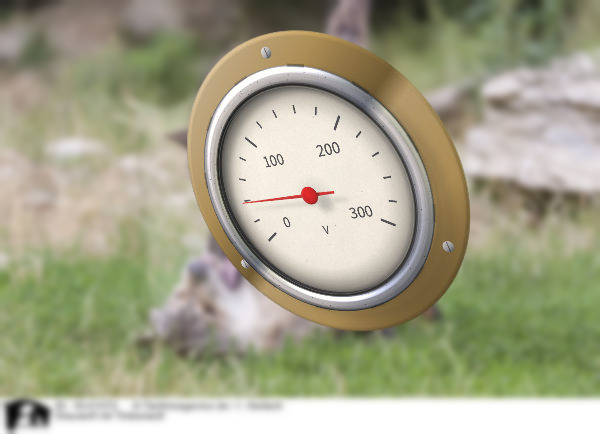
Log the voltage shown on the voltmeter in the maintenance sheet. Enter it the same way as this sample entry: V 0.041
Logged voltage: V 40
